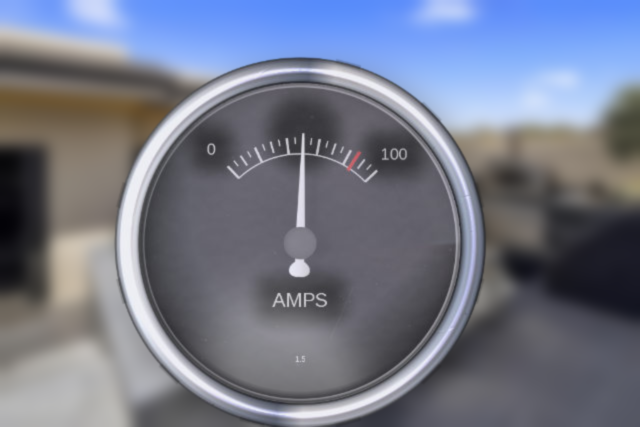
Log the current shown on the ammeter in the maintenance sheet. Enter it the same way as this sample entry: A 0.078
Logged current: A 50
